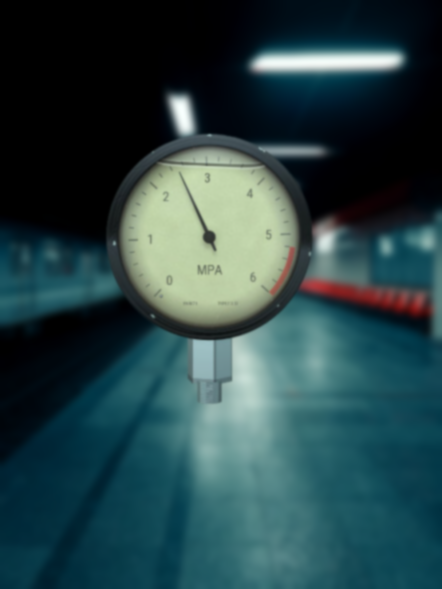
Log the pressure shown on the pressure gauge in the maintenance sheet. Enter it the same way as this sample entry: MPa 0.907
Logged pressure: MPa 2.5
